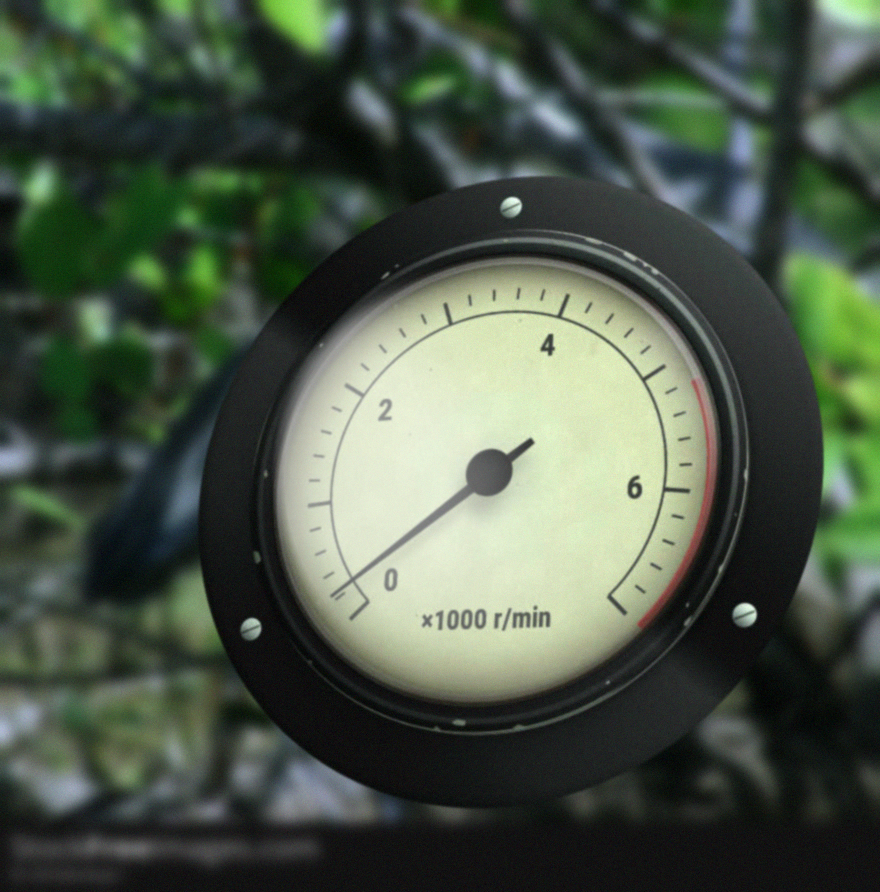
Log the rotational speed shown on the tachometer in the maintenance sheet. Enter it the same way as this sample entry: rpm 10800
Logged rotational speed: rpm 200
